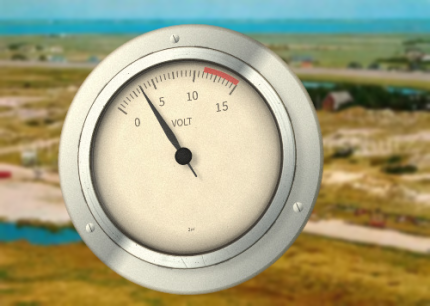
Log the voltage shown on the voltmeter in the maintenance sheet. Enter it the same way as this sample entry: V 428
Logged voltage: V 3.5
